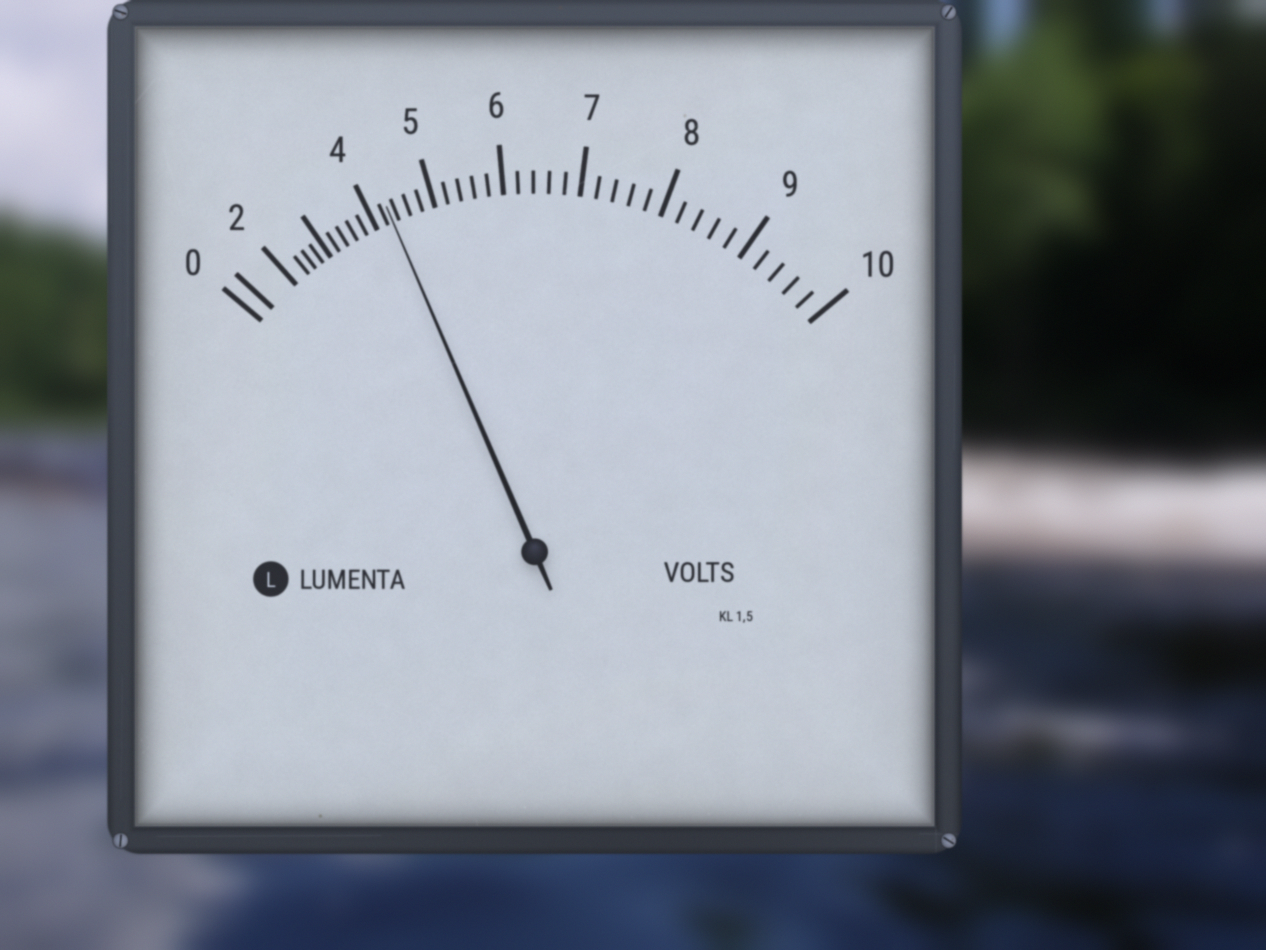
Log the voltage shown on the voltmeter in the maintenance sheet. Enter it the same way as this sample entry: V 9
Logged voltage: V 4.3
